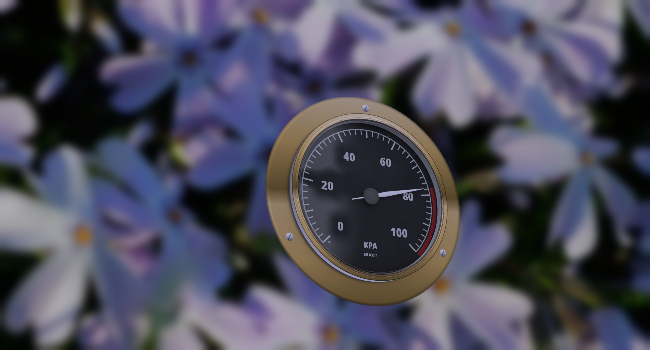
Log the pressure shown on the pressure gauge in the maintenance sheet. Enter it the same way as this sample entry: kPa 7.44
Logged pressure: kPa 78
